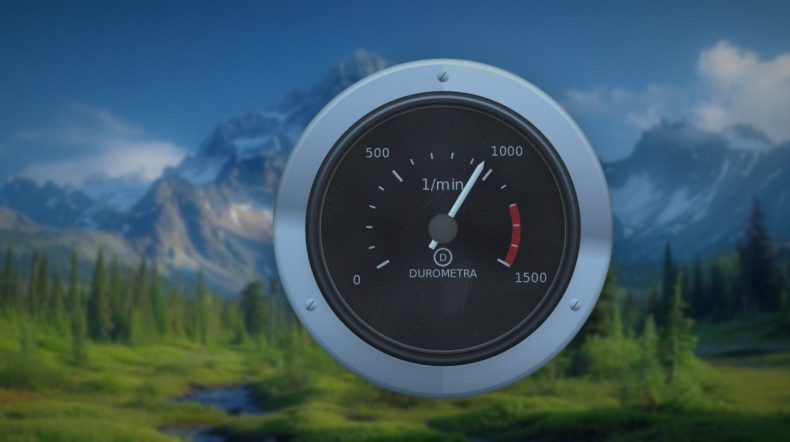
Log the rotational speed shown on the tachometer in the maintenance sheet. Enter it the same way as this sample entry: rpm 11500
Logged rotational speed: rpm 950
